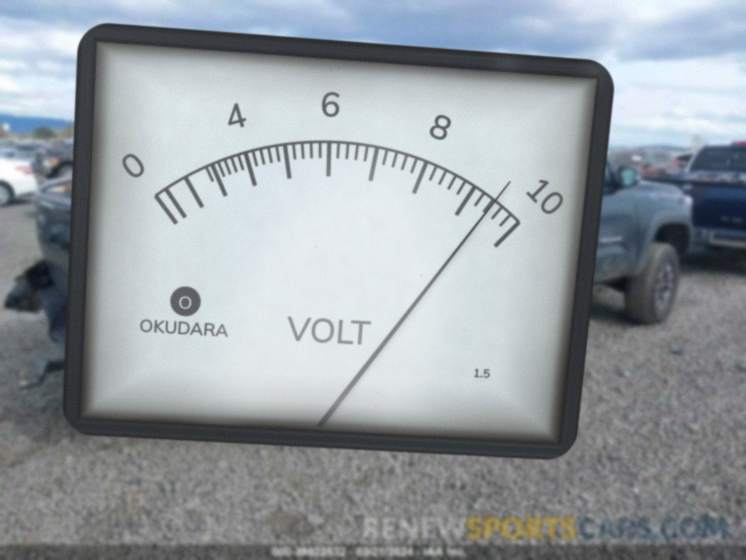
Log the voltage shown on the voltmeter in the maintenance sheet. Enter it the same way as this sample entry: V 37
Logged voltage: V 9.4
